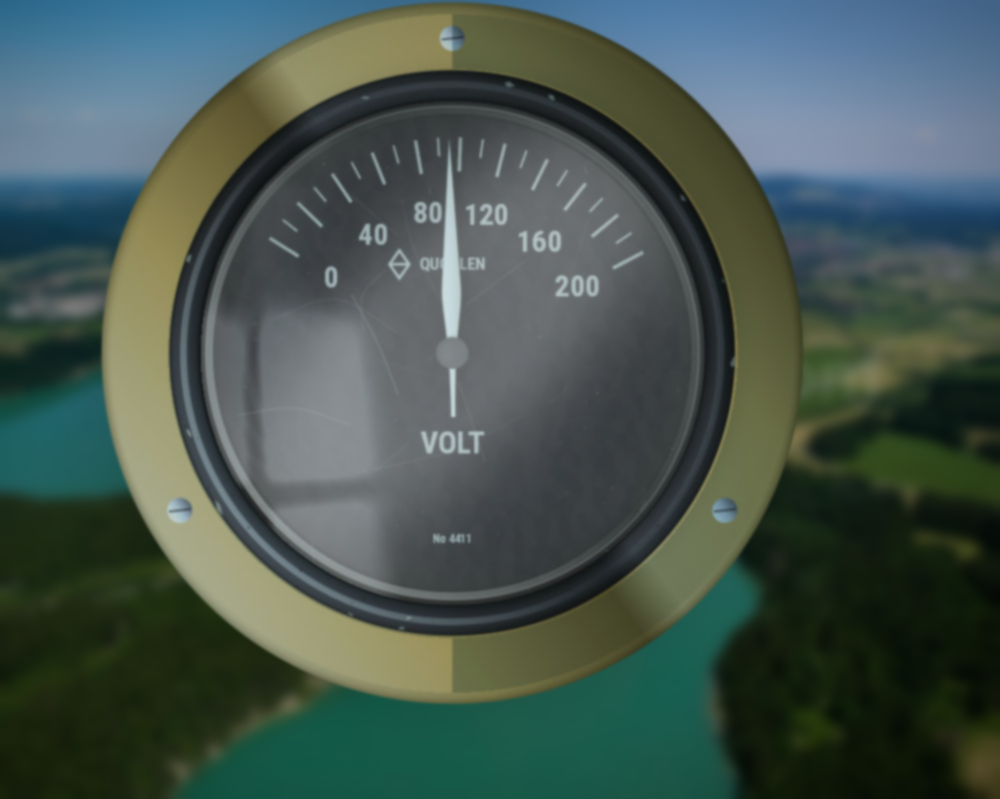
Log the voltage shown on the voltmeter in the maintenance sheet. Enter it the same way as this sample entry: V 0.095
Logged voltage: V 95
